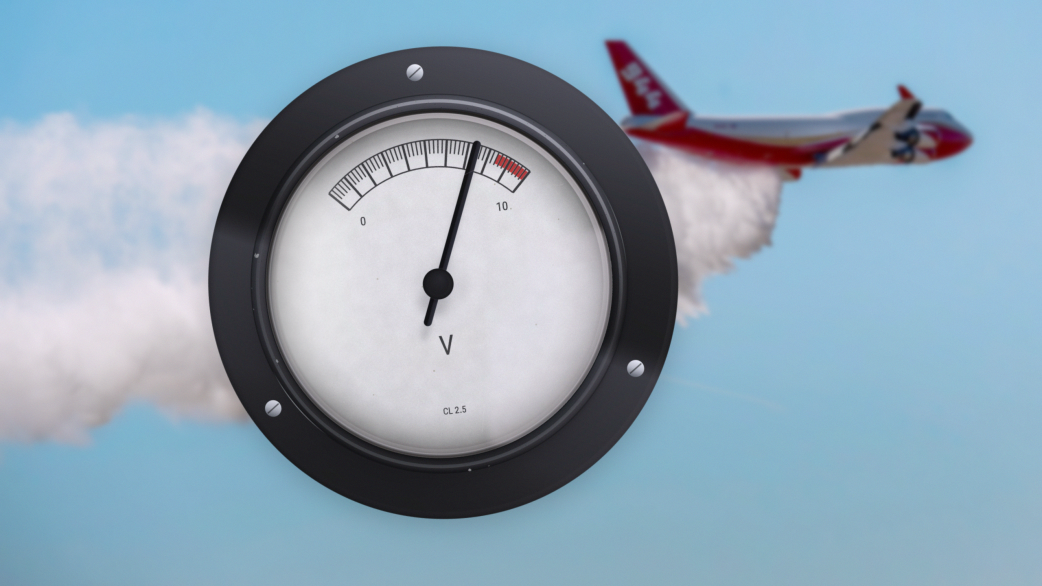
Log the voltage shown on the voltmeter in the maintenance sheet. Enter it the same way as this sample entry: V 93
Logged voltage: V 7.4
